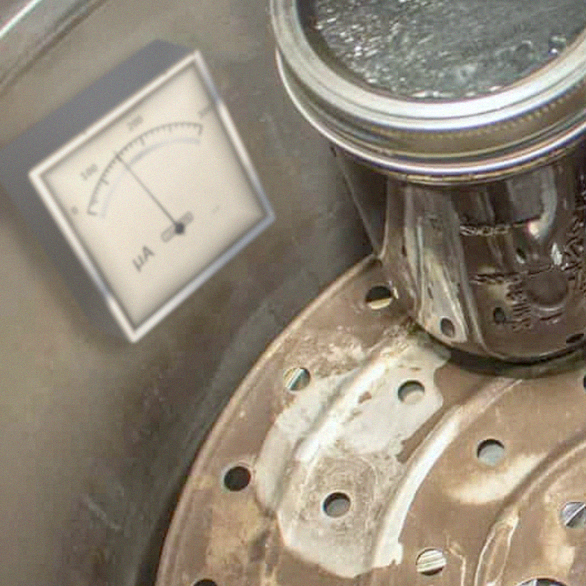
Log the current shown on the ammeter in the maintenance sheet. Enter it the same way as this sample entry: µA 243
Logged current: µA 150
